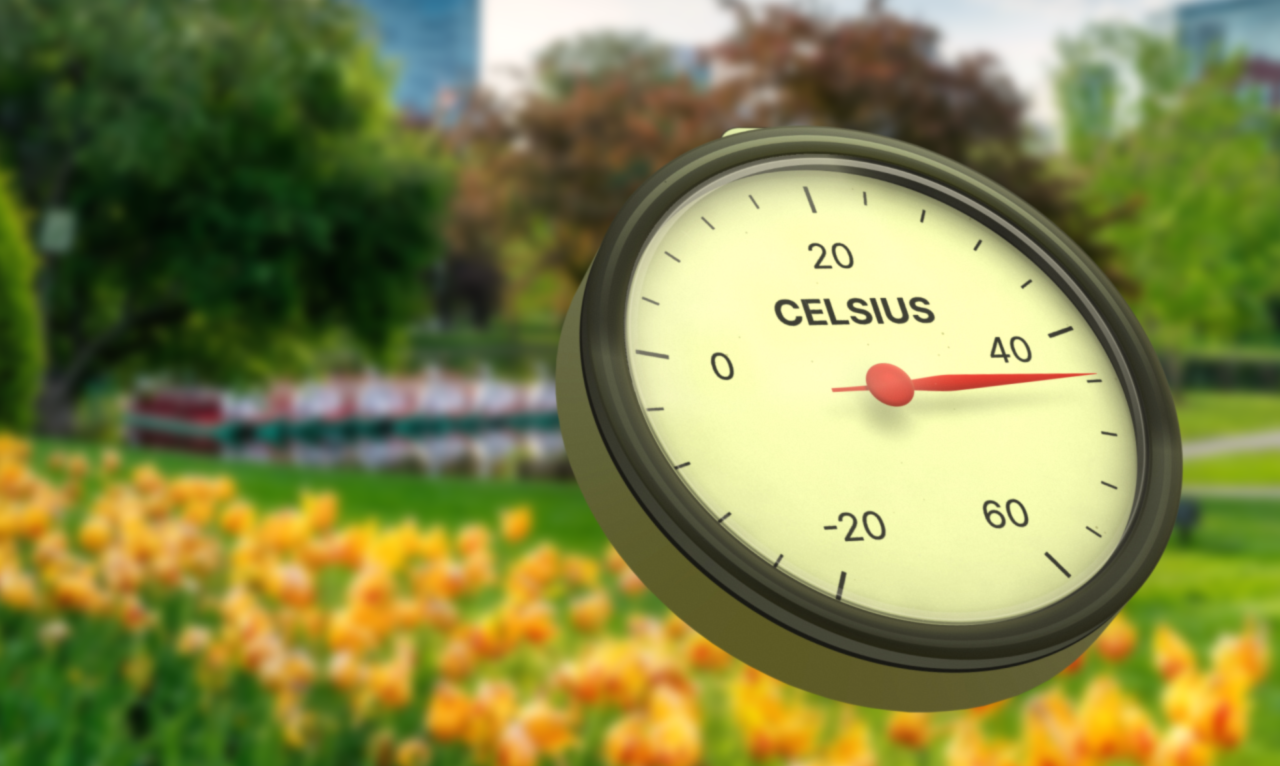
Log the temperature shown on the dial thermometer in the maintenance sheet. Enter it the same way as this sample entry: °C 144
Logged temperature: °C 44
